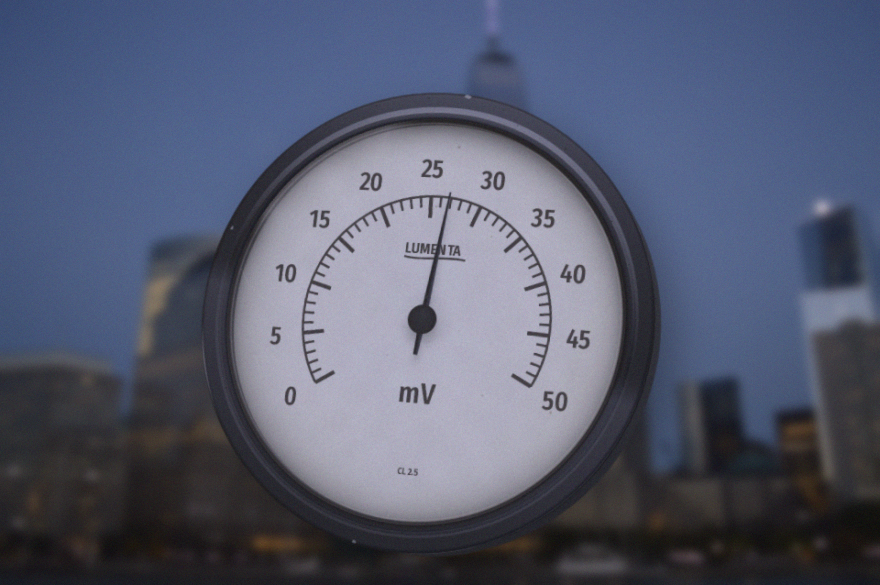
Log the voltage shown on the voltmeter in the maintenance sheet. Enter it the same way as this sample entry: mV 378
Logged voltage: mV 27
